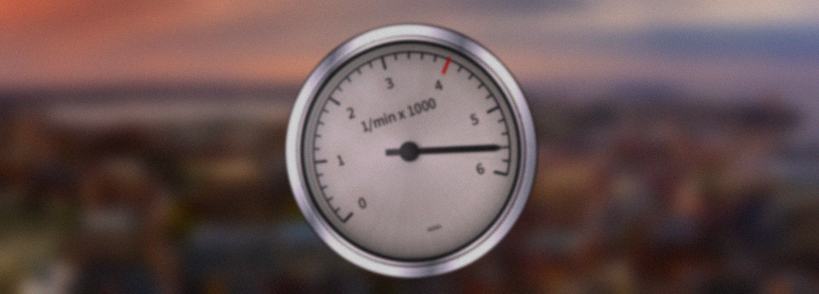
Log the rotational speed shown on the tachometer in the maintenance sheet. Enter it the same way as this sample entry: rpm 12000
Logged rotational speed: rpm 5600
